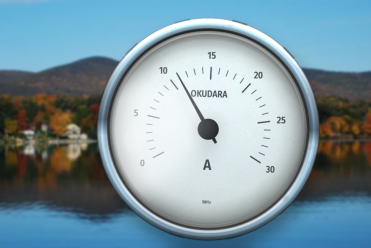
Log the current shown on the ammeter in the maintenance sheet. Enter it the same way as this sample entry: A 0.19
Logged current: A 11
